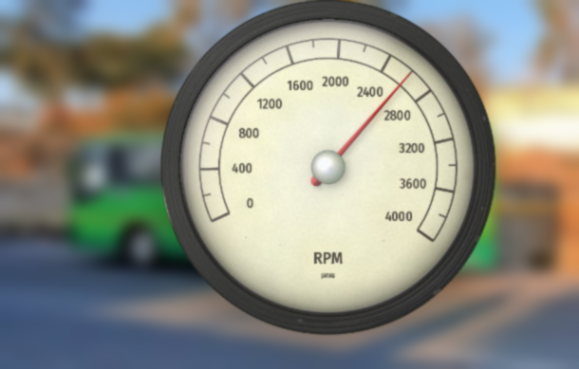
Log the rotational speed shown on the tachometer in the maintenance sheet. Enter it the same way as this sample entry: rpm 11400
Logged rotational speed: rpm 2600
